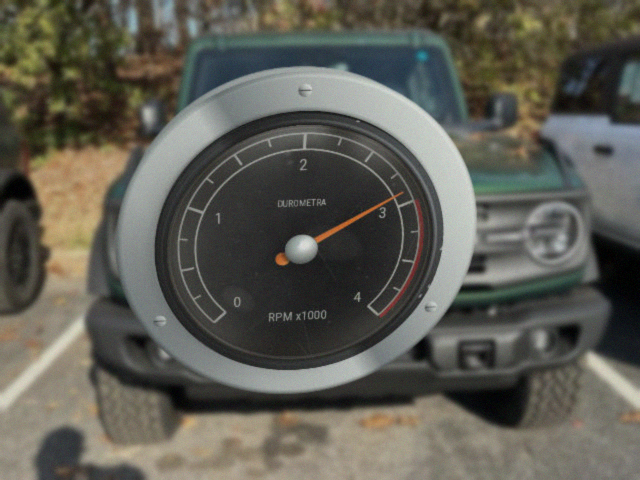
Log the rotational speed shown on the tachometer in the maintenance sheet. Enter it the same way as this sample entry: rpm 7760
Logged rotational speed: rpm 2875
